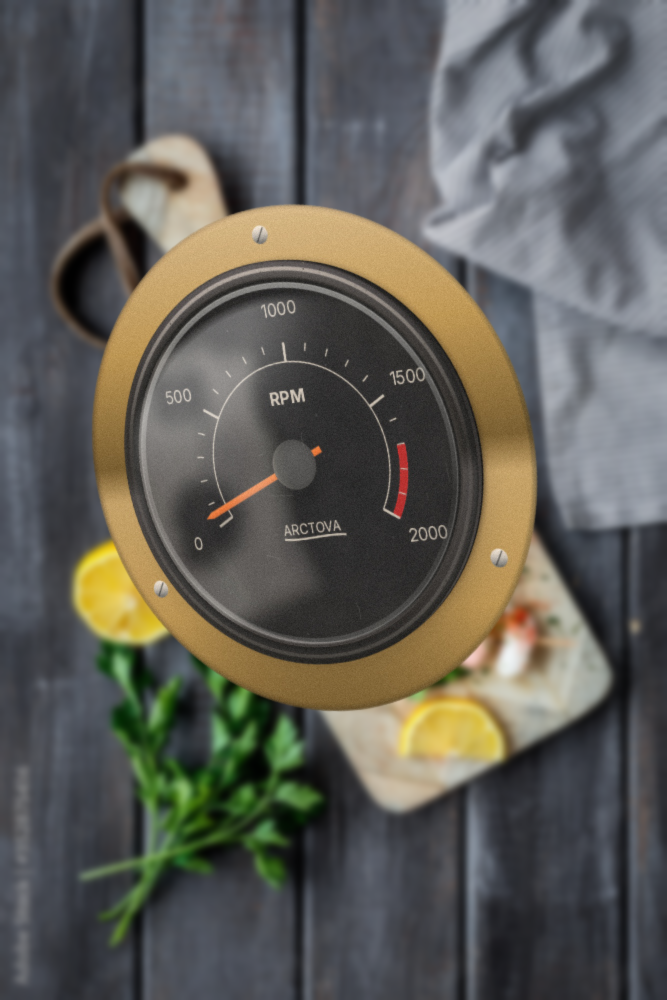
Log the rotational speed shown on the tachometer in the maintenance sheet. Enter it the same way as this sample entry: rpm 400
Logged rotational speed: rpm 50
